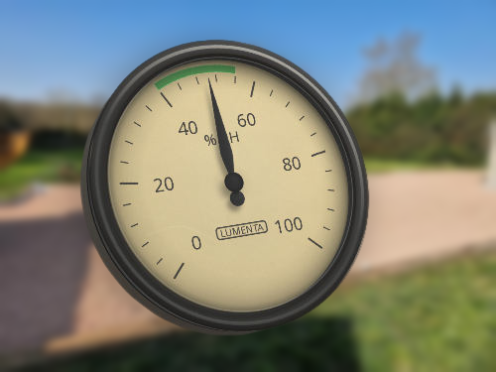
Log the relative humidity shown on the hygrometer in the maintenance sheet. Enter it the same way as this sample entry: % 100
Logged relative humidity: % 50
